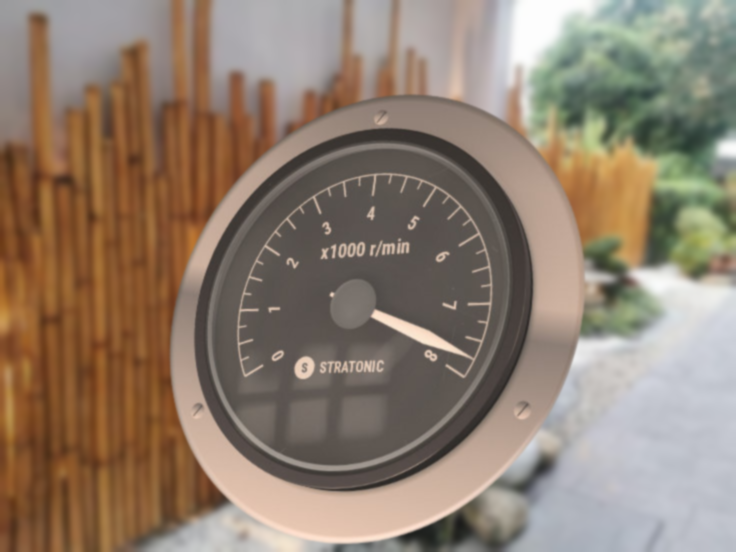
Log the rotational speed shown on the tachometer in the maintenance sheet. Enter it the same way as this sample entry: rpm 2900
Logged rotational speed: rpm 7750
